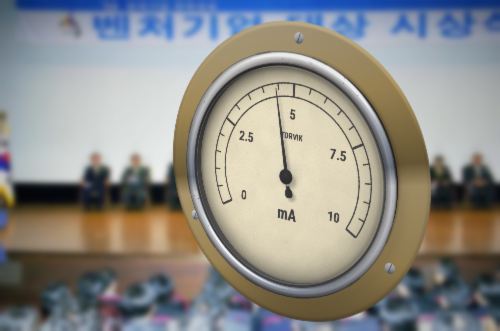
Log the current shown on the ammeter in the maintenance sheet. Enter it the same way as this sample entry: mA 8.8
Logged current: mA 4.5
